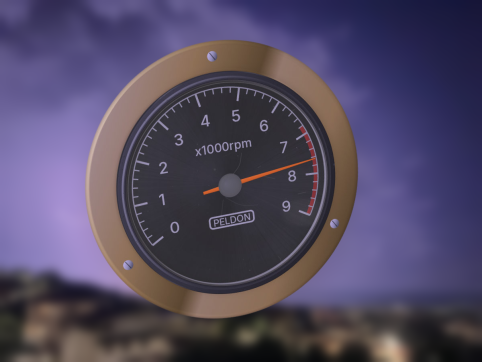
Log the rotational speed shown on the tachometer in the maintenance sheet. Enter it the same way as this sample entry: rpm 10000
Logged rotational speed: rpm 7600
